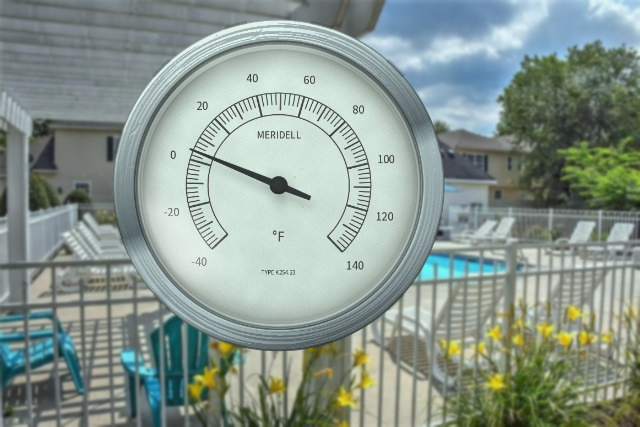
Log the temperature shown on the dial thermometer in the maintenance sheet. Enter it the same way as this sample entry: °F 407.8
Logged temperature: °F 4
